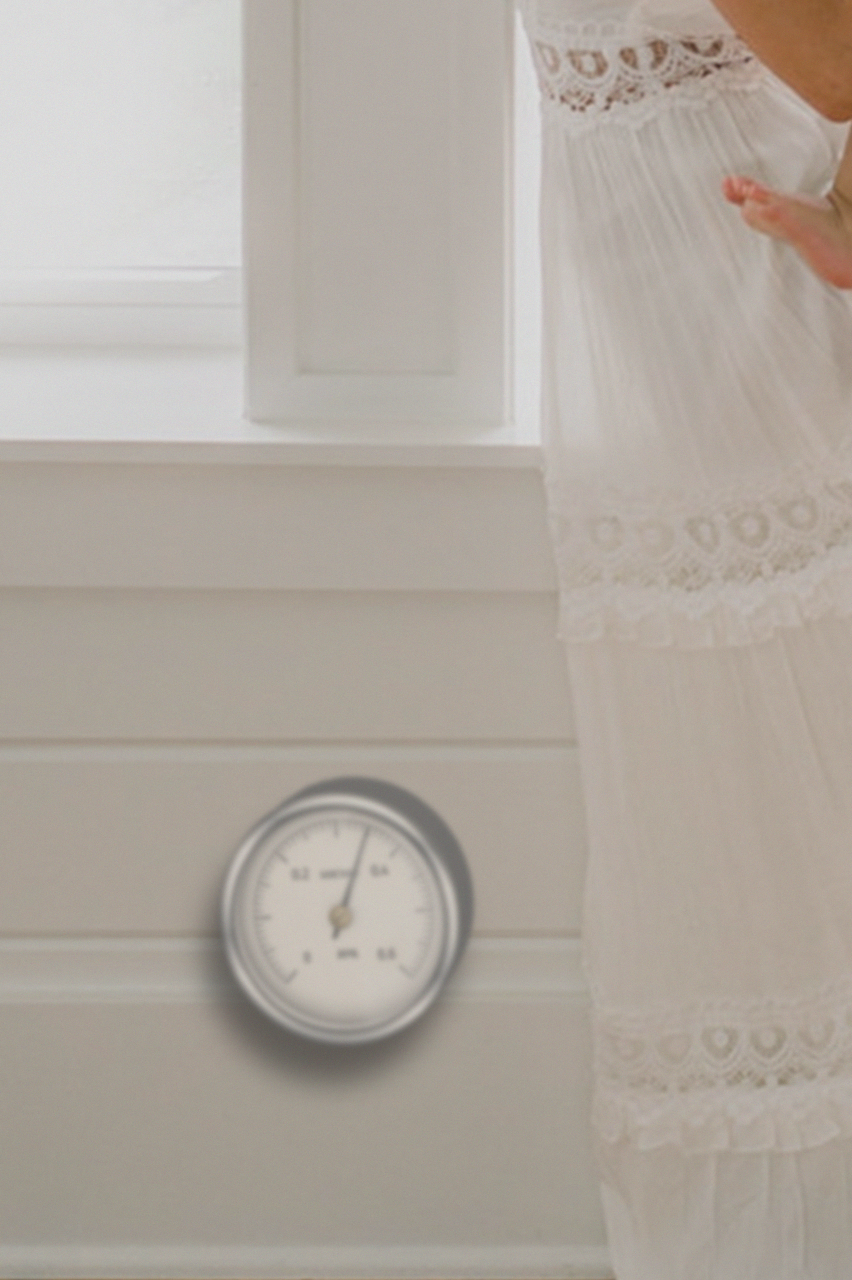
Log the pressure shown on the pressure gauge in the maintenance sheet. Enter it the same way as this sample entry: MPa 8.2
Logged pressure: MPa 0.35
